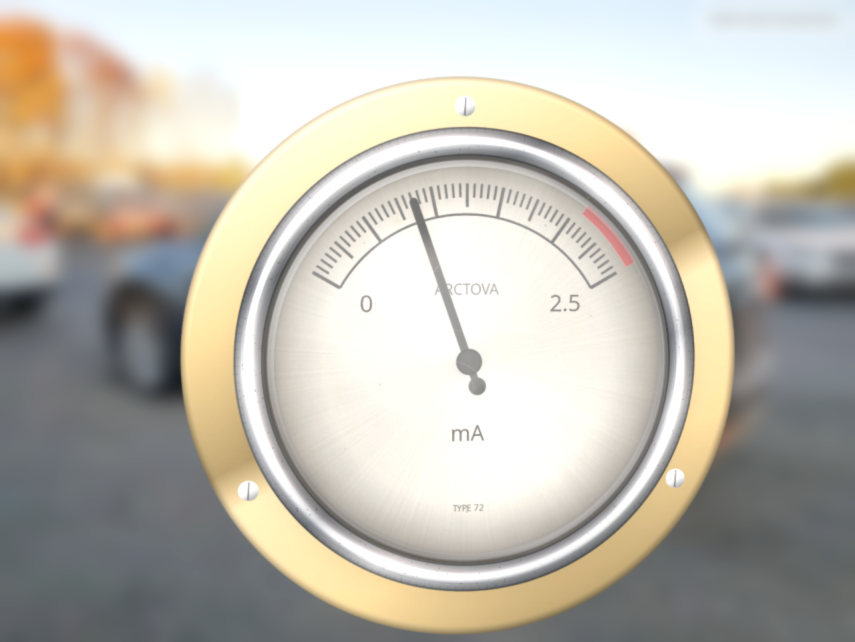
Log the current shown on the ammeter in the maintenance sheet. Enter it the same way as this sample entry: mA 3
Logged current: mA 0.85
